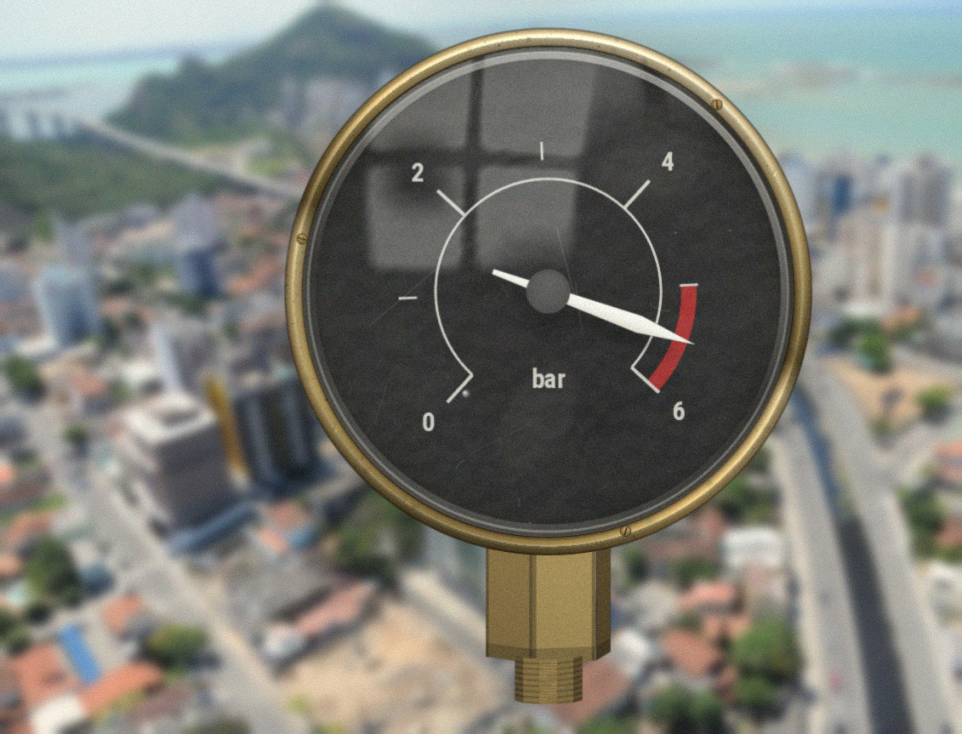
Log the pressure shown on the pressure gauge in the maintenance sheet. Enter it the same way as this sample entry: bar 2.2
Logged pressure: bar 5.5
